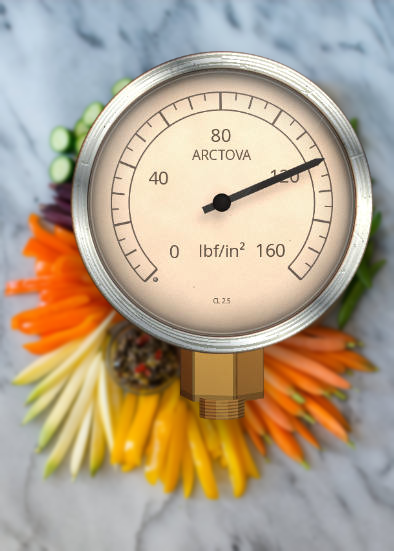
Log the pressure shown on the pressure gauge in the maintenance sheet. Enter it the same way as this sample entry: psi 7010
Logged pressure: psi 120
